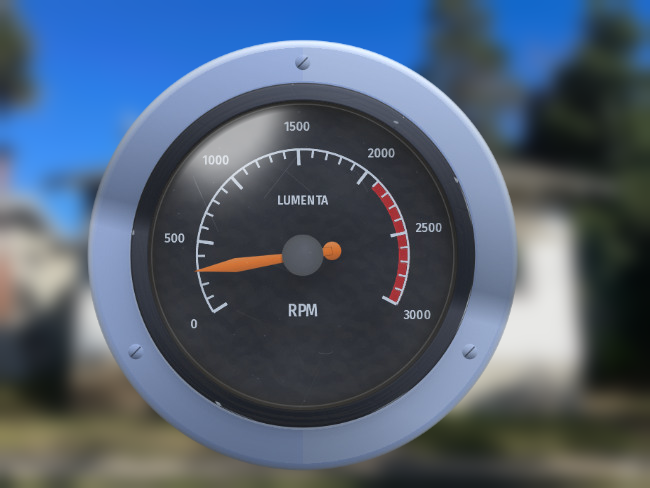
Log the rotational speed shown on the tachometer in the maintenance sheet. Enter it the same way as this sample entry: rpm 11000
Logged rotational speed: rpm 300
